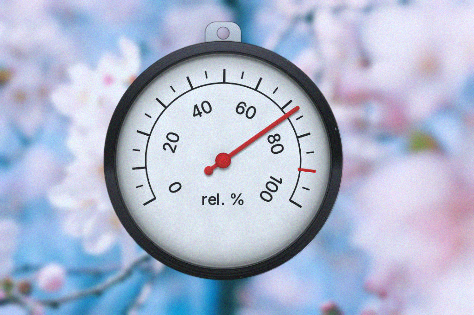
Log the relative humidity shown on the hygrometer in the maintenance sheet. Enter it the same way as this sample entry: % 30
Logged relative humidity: % 72.5
